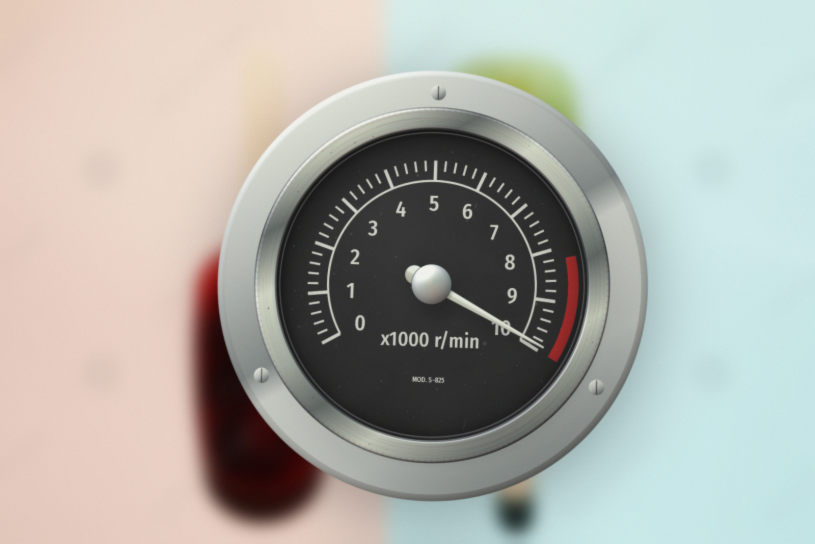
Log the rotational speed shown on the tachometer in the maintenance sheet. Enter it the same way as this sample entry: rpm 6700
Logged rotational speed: rpm 9900
